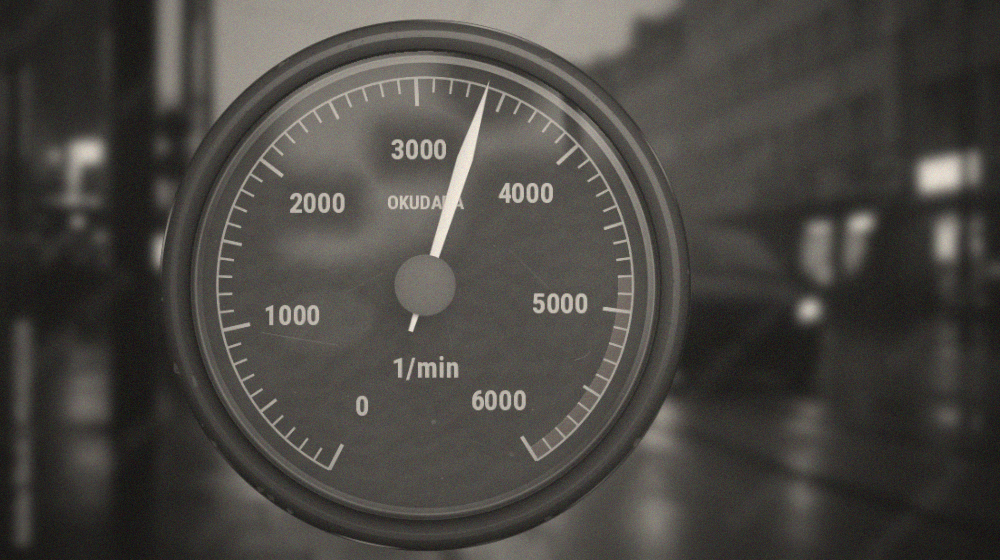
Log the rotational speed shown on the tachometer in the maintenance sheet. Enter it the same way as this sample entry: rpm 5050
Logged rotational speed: rpm 3400
